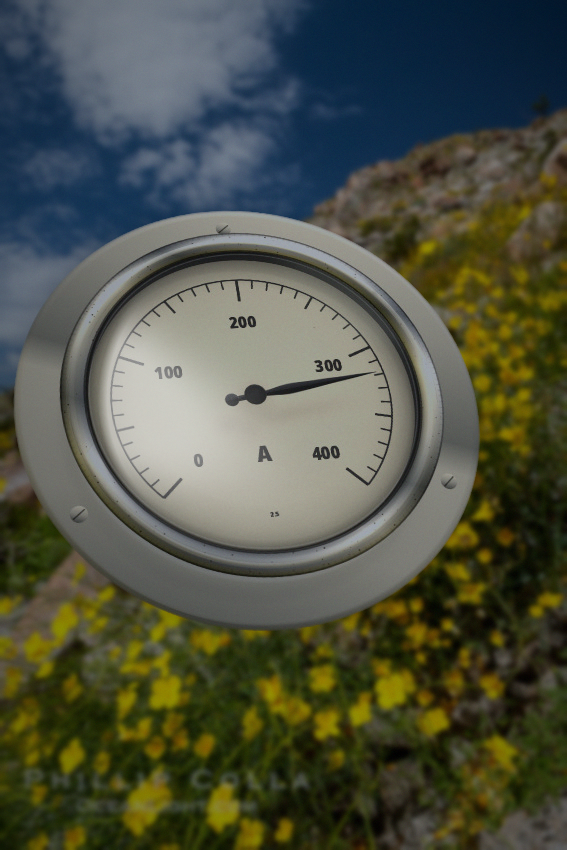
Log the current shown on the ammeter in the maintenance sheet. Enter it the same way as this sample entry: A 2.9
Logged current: A 320
